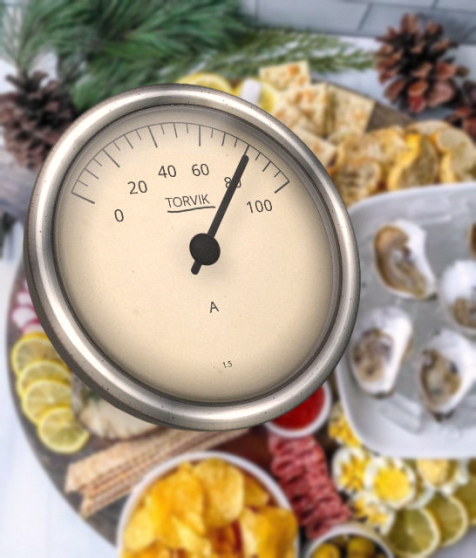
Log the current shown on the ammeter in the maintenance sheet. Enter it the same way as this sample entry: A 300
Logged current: A 80
